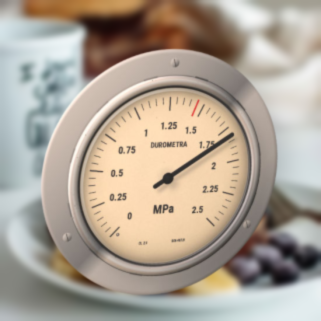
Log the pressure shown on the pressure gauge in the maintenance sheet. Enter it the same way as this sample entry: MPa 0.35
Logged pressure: MPa 1.8
